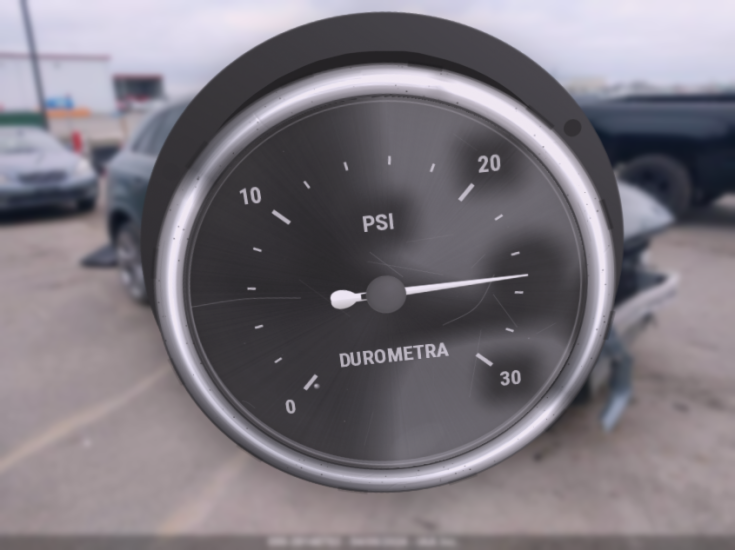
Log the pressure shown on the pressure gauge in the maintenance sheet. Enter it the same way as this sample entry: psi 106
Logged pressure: psi 25
